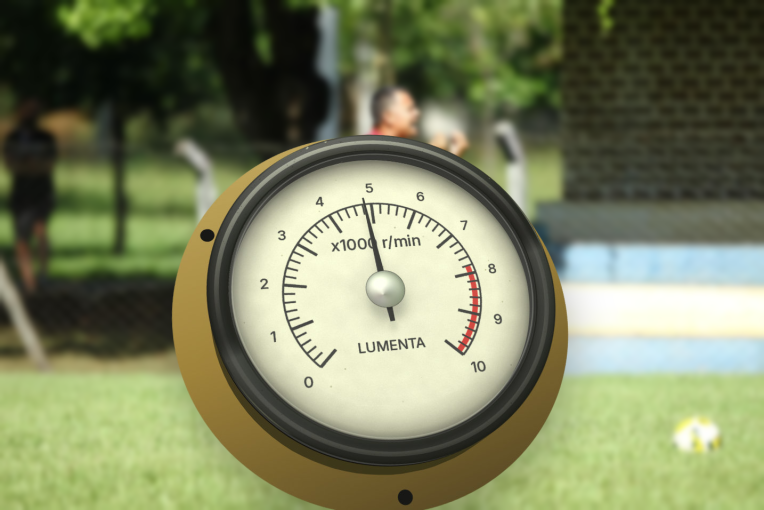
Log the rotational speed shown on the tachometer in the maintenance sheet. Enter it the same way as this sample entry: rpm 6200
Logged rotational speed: rpm 4800
